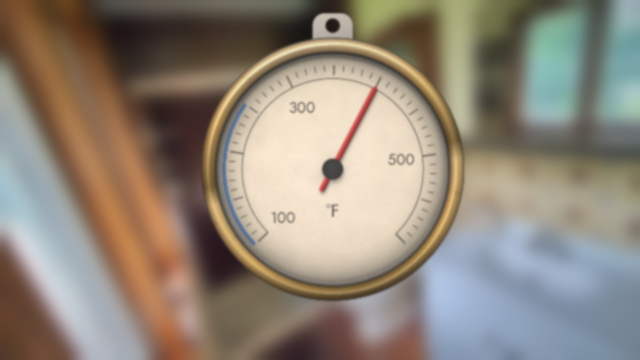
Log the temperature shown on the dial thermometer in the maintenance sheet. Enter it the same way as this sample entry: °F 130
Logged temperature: °F 400
